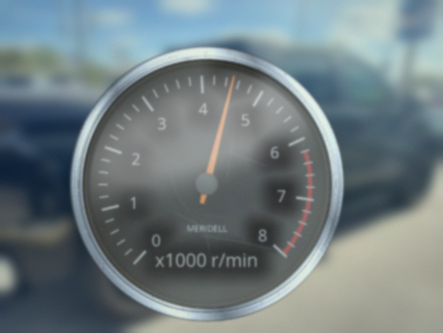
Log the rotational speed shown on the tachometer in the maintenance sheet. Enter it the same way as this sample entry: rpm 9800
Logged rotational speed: rpm 4500
